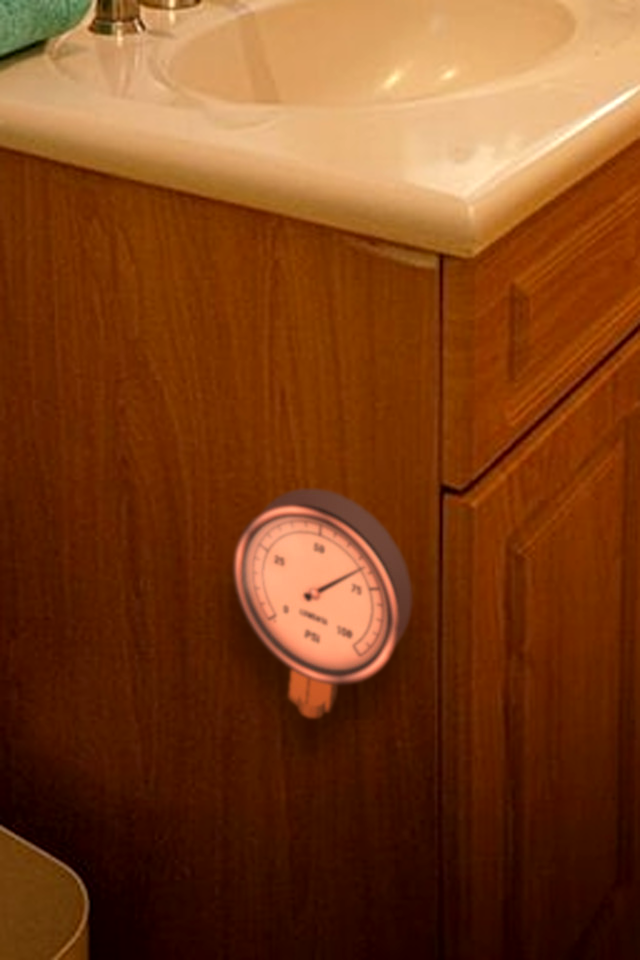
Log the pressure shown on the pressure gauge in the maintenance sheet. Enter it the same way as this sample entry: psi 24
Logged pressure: psi 67.5
